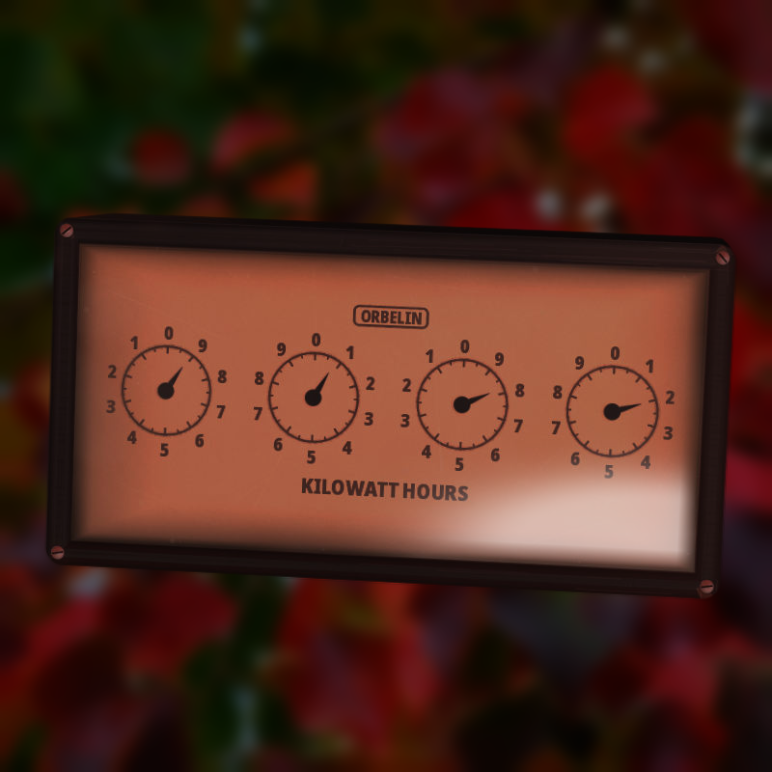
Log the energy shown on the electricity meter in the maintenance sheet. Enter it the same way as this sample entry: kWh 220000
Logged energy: kWh 9082
